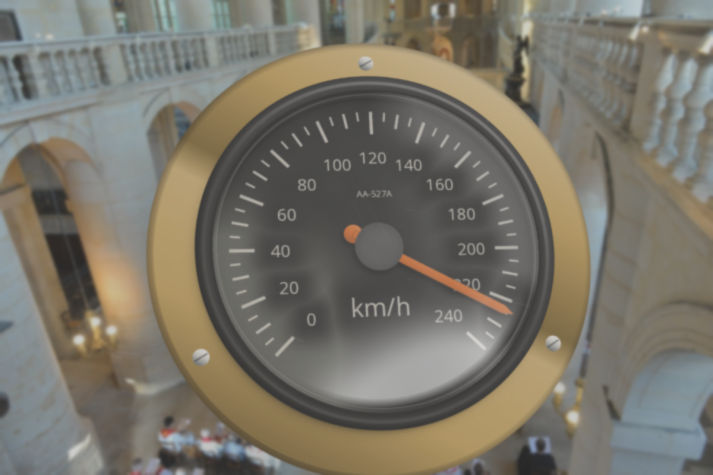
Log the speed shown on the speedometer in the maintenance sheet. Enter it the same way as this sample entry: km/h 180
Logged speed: km/h 225
